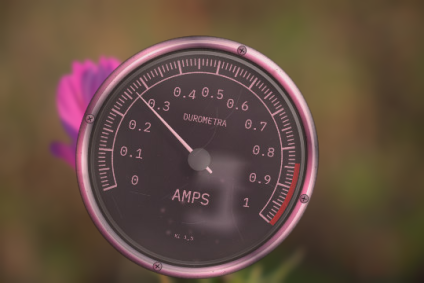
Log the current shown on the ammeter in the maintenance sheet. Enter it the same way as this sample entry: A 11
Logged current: A 0.27
